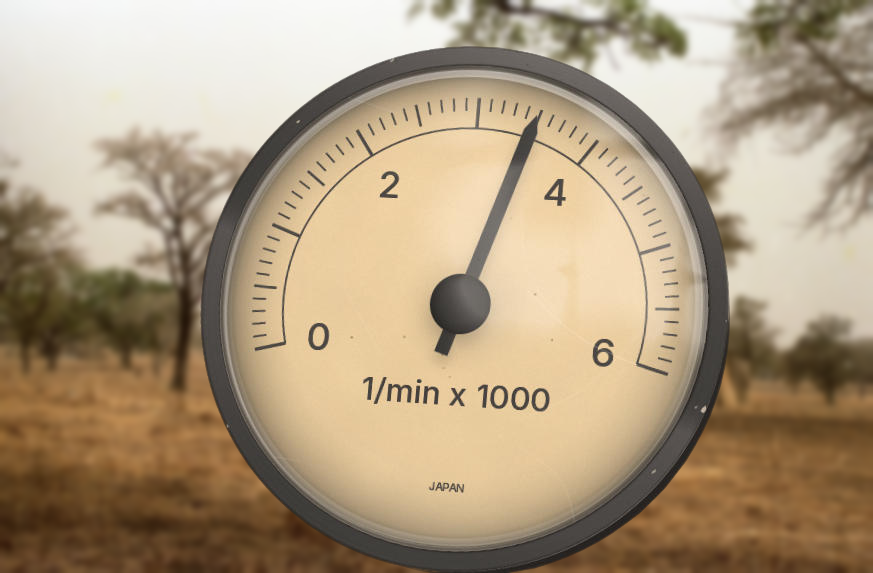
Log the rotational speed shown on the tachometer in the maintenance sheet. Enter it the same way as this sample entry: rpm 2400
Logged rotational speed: rpm 3500
